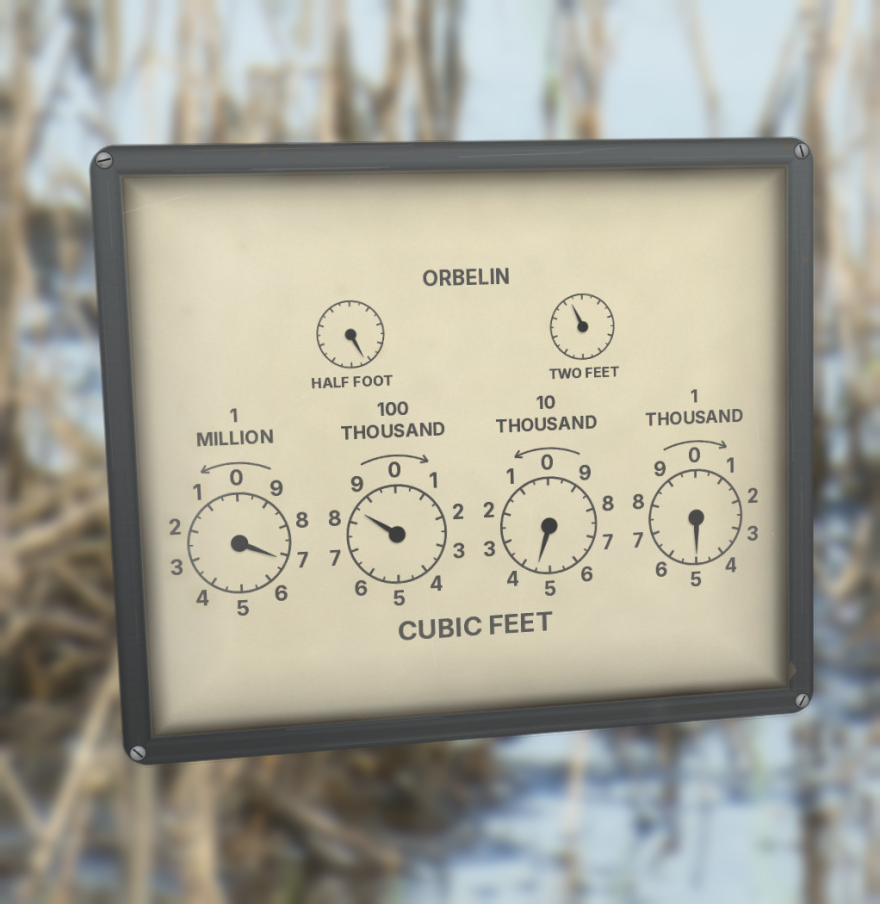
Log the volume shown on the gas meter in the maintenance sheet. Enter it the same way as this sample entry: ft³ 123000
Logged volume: ft³ 684500
